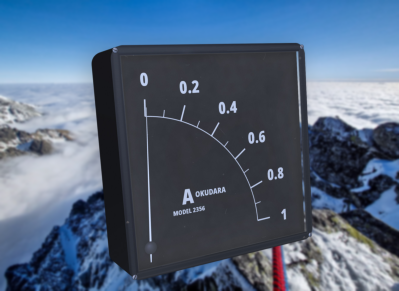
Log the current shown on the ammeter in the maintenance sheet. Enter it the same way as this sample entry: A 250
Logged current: A 0
